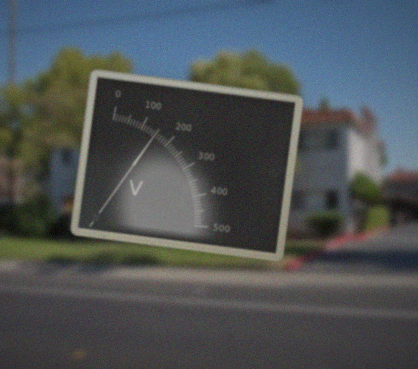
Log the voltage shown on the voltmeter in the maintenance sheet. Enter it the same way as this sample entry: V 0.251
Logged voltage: V 150
